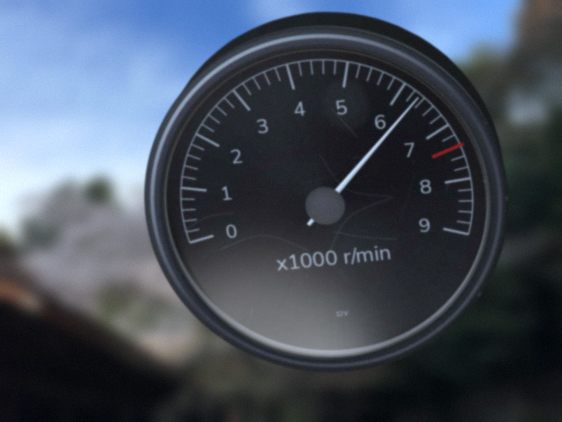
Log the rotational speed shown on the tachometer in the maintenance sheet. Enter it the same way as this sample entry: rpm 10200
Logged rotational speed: rpm 6300
